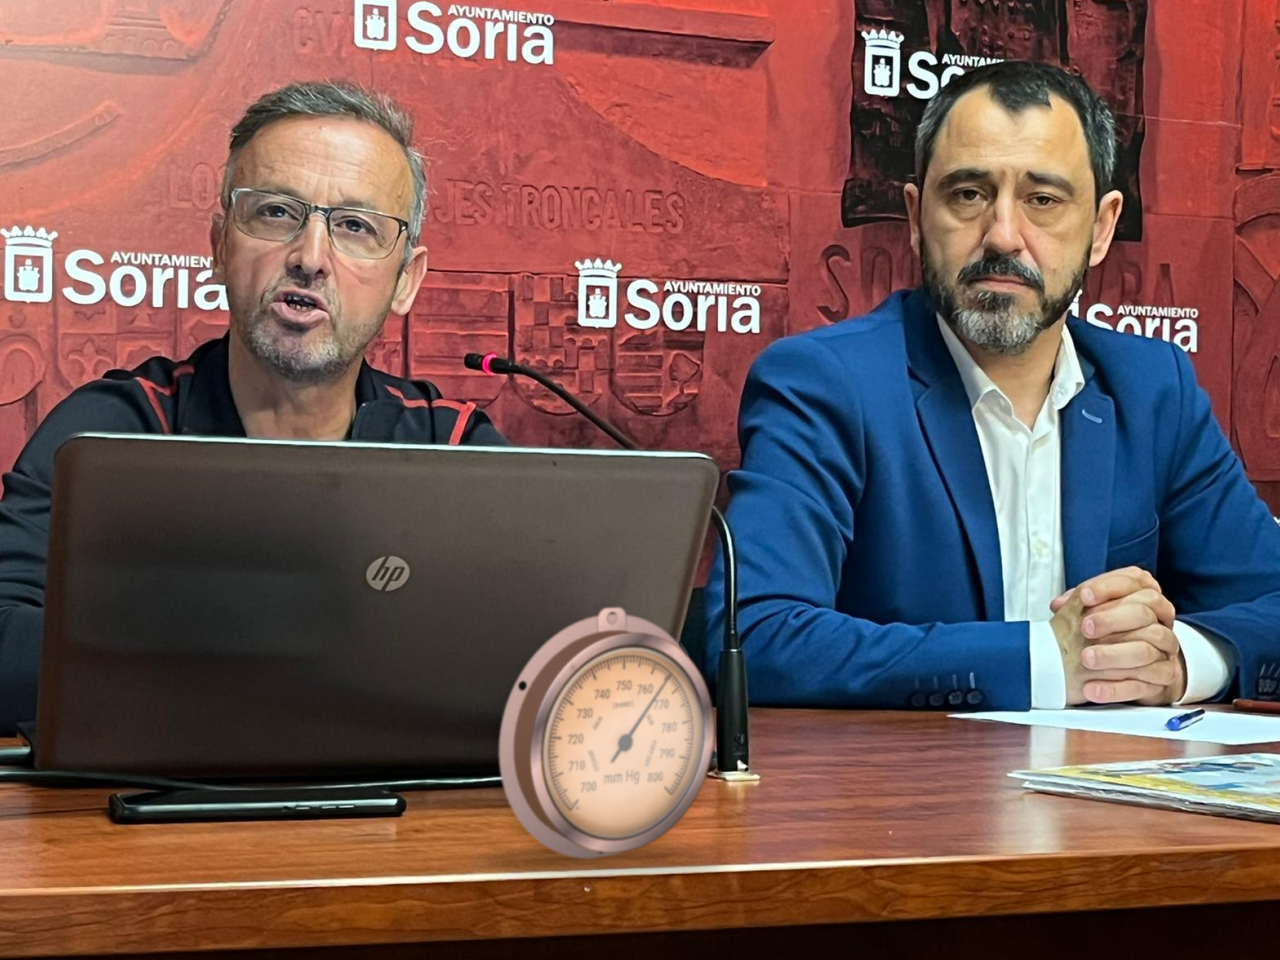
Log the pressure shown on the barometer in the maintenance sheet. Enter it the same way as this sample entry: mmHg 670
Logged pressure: mmHg 765
